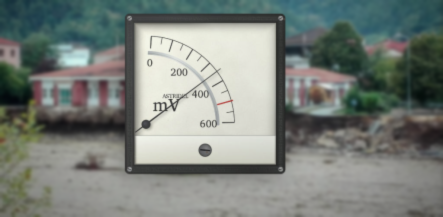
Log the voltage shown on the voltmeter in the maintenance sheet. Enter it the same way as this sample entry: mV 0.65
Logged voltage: mV 350
